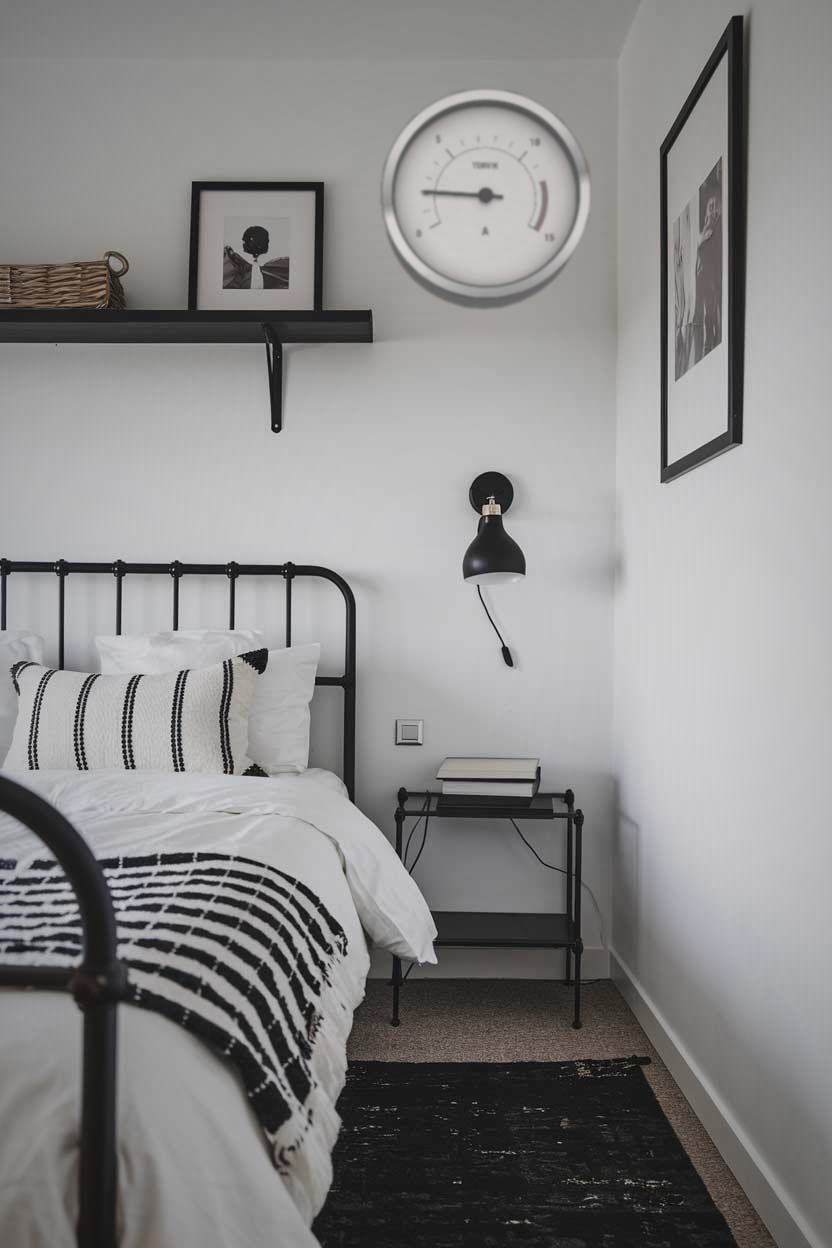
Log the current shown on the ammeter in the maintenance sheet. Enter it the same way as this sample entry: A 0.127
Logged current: A 2
